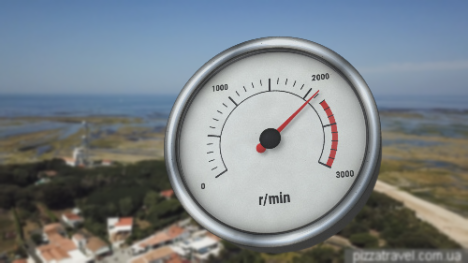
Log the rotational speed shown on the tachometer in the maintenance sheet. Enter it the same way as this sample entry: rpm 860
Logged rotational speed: rpm 2100
